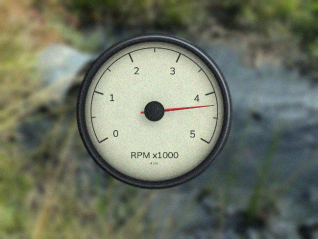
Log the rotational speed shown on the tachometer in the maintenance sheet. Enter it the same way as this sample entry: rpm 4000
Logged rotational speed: rpm 4250
